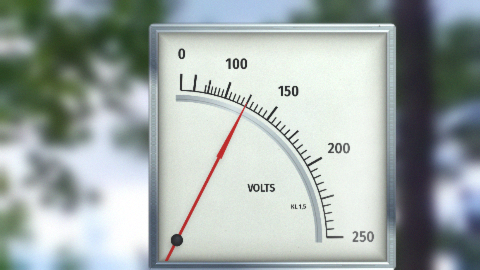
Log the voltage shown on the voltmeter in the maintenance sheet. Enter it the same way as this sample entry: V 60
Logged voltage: V 125
